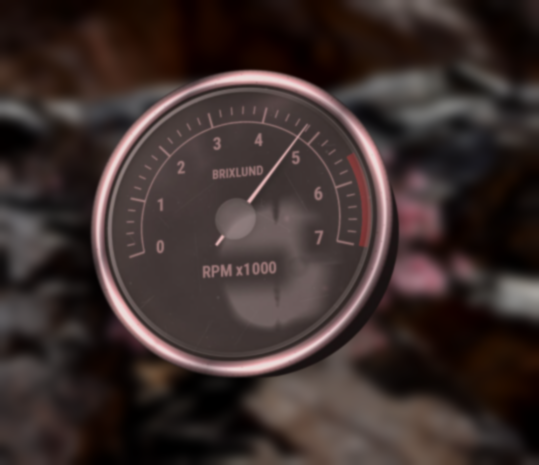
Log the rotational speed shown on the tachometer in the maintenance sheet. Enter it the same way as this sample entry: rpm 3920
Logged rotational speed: rpm 4800
